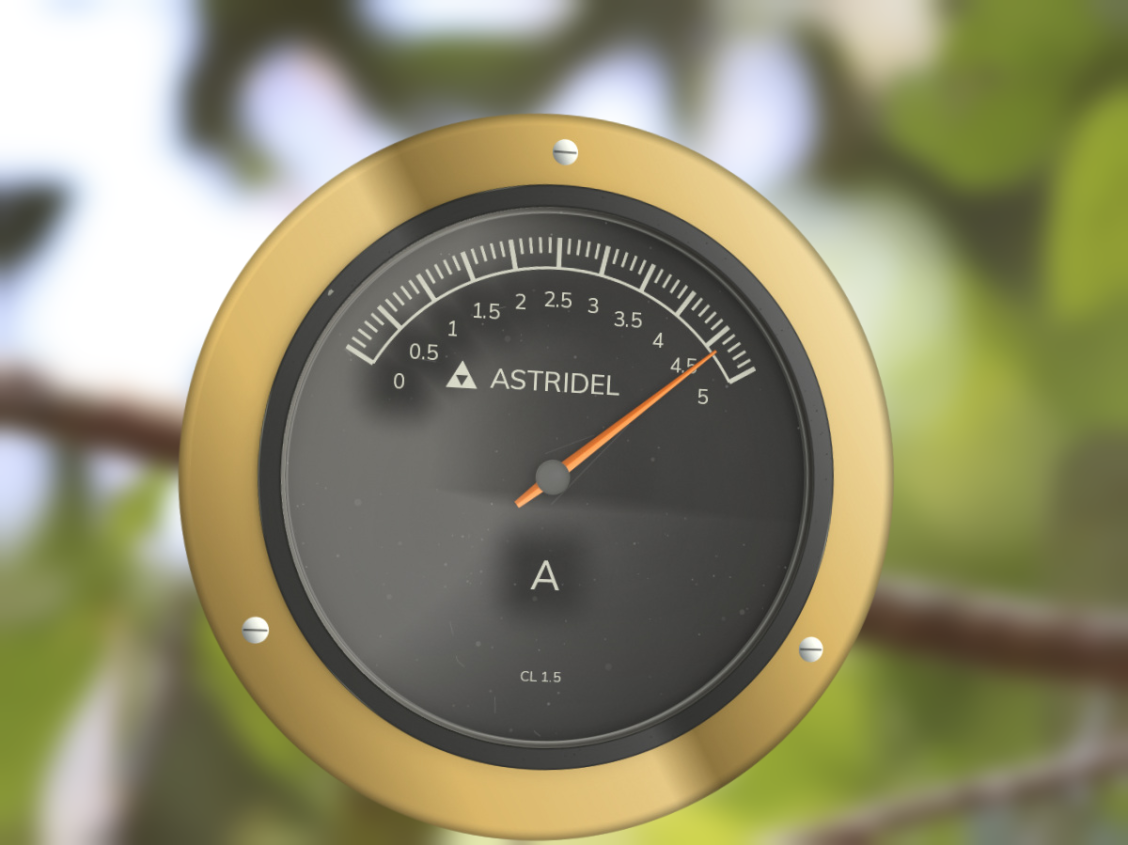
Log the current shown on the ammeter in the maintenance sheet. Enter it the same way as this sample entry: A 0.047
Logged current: A 4.6
